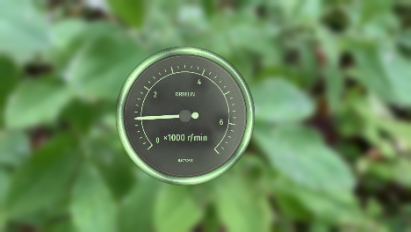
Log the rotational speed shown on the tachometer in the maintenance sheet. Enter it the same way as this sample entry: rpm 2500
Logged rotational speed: rpm 1000
